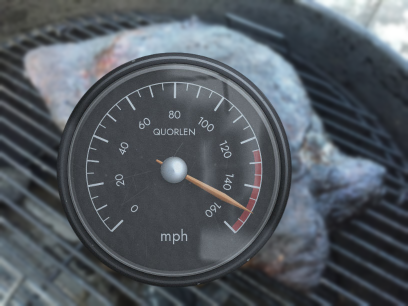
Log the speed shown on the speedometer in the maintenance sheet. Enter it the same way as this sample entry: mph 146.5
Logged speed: mph 150
